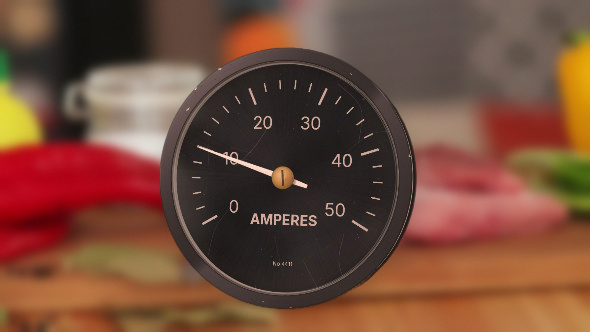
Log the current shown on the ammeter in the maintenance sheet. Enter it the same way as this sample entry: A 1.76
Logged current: A 10
